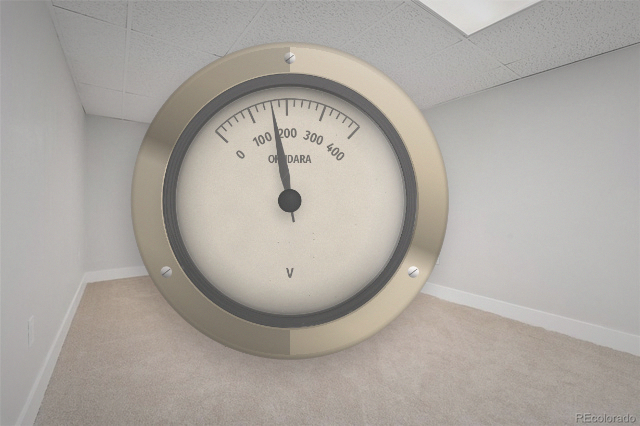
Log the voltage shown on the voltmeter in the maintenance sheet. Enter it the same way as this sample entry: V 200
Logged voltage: V 160
